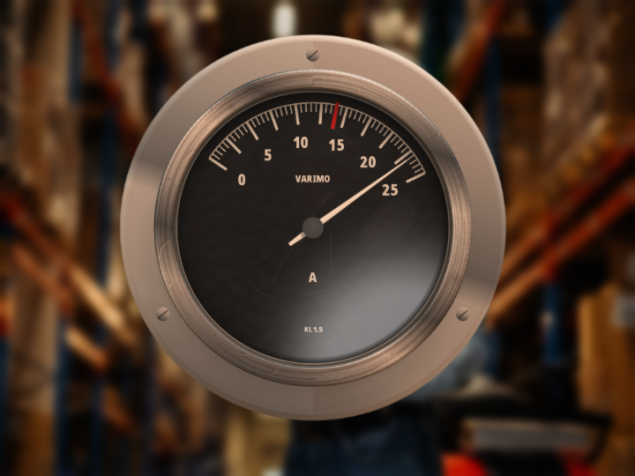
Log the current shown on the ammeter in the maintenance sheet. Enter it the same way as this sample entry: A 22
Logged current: A 23
